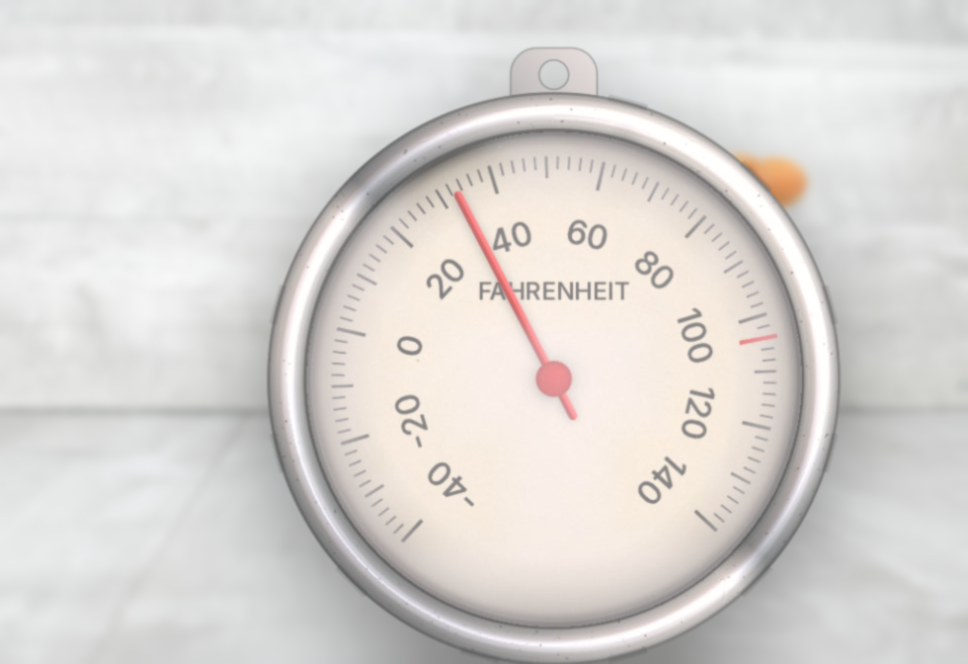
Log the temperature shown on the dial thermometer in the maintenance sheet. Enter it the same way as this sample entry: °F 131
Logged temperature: °F 33
